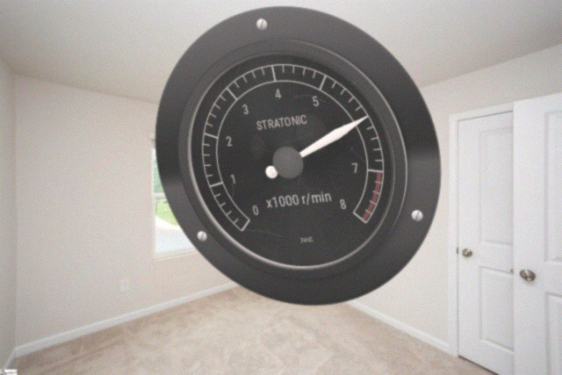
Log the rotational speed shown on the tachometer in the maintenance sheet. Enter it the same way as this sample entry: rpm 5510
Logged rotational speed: rpm 6000
